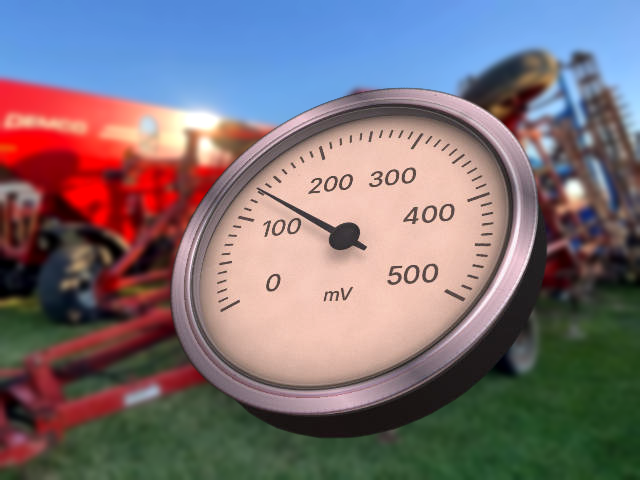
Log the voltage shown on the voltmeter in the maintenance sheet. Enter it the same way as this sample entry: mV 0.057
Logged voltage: mV 130
